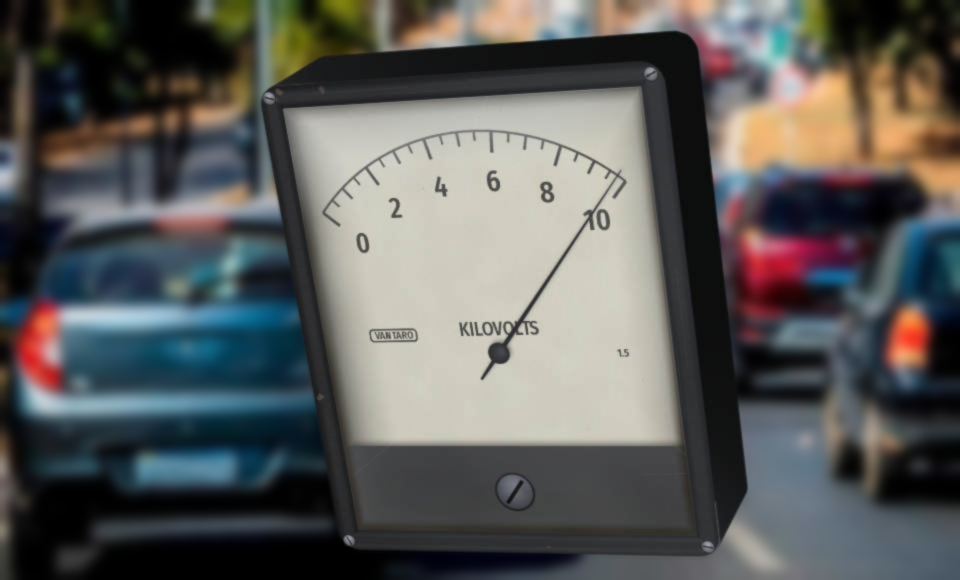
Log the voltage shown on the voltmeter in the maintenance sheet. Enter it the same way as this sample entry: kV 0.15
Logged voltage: kV 9.75
